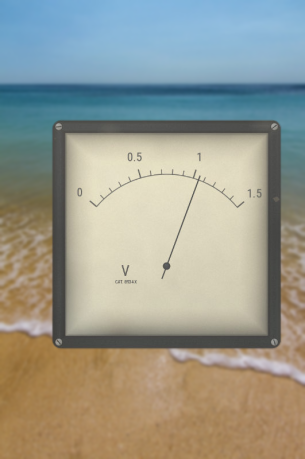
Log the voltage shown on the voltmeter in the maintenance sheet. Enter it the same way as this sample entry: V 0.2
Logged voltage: V 1.05
